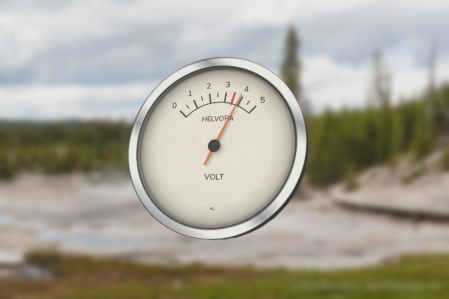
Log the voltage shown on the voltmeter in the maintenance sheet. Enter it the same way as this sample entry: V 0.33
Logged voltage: V 4
